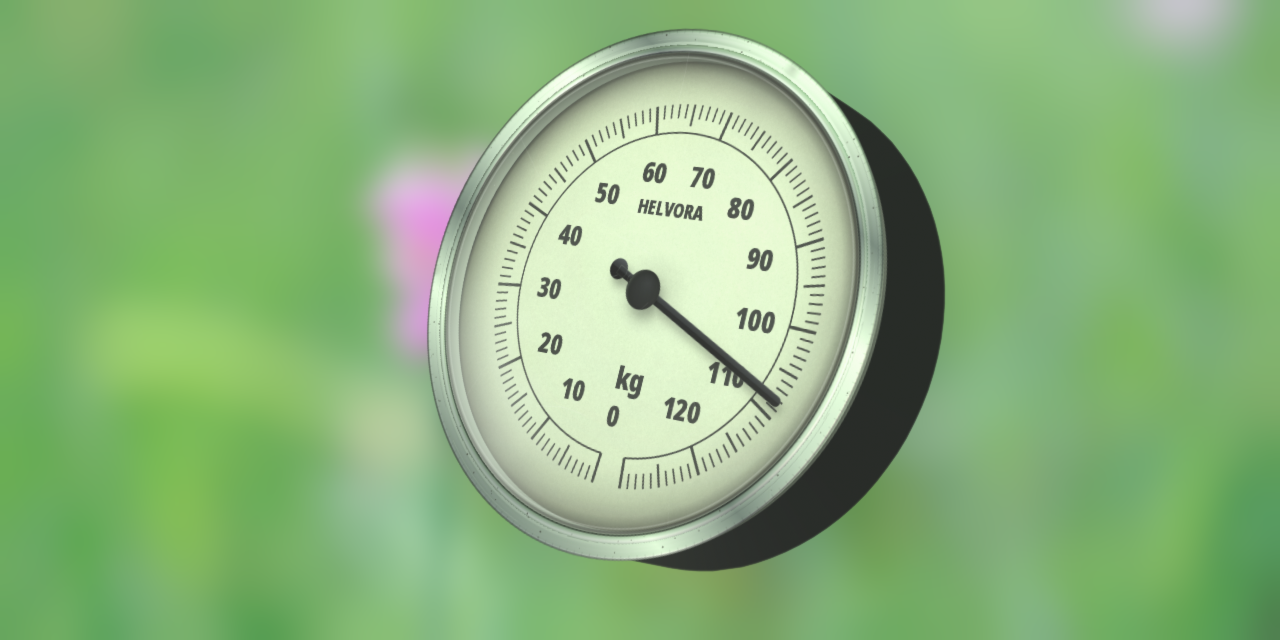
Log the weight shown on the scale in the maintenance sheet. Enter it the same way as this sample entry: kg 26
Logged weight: kg 108
